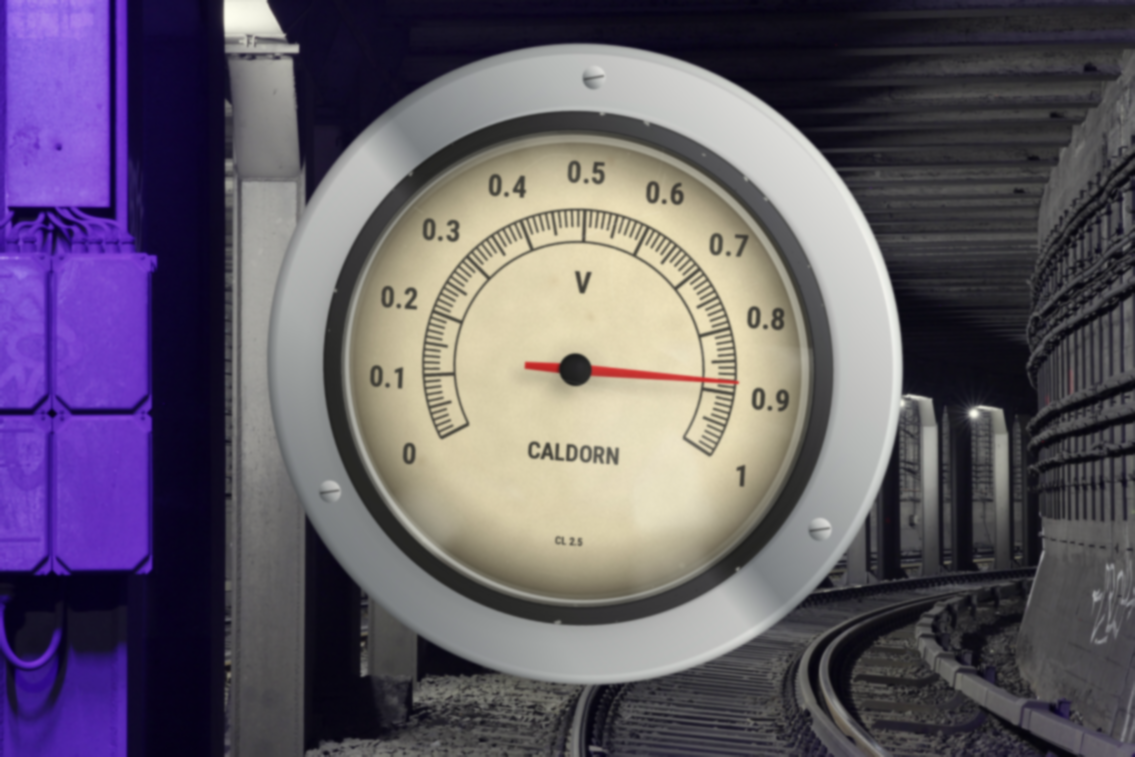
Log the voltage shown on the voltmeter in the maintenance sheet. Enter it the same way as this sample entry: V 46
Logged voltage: V 0.88
